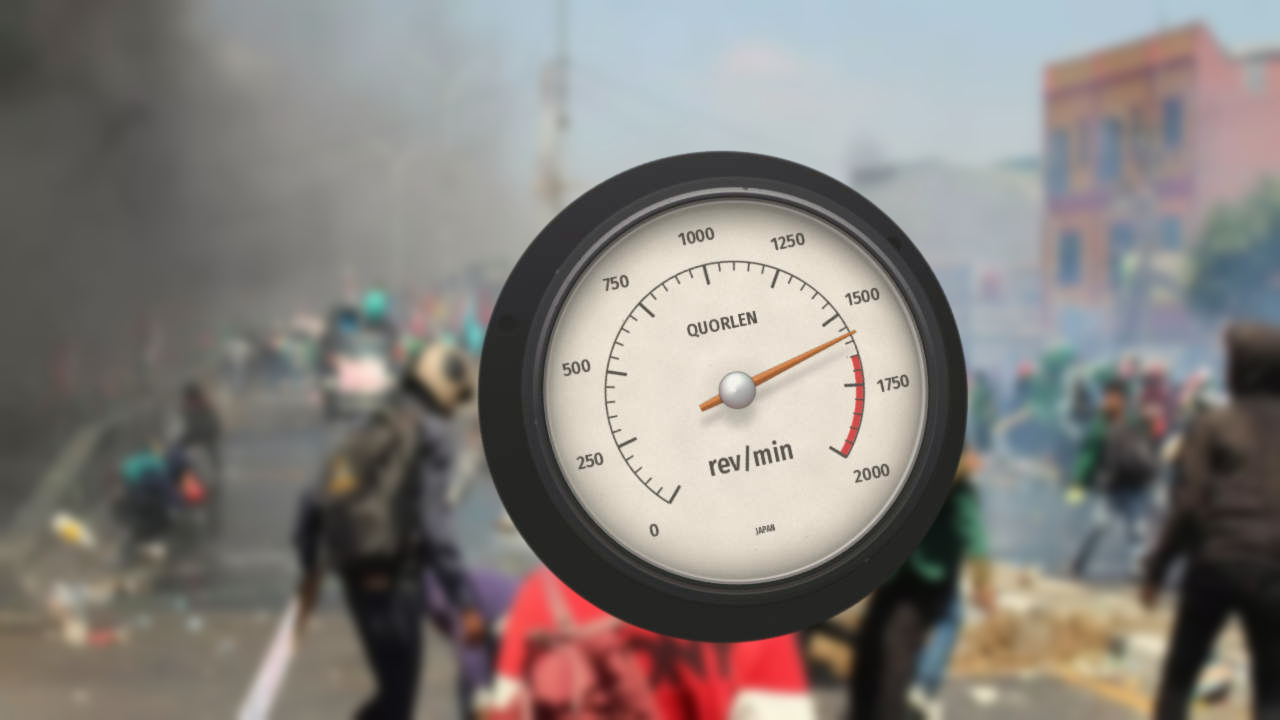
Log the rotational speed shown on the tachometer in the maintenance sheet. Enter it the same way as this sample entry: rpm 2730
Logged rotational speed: rpm 1575
